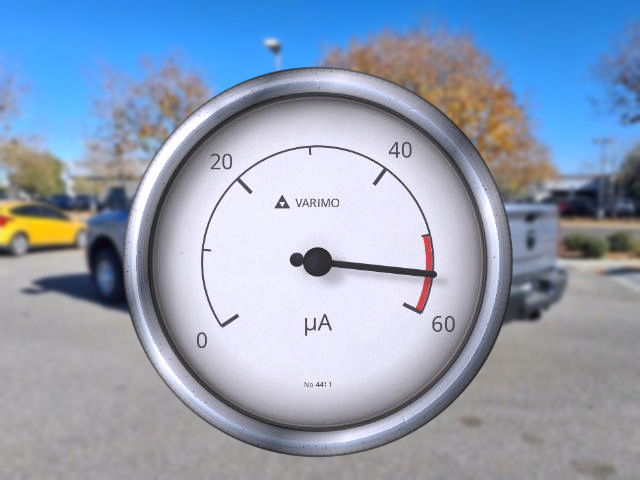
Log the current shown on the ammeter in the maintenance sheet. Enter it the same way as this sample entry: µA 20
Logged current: µA 55
